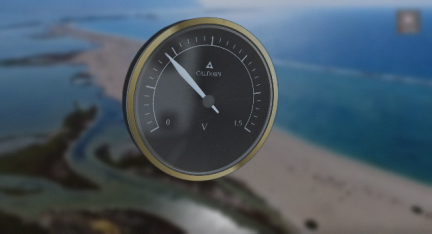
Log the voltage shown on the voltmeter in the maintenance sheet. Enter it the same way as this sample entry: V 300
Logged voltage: V 0.45
